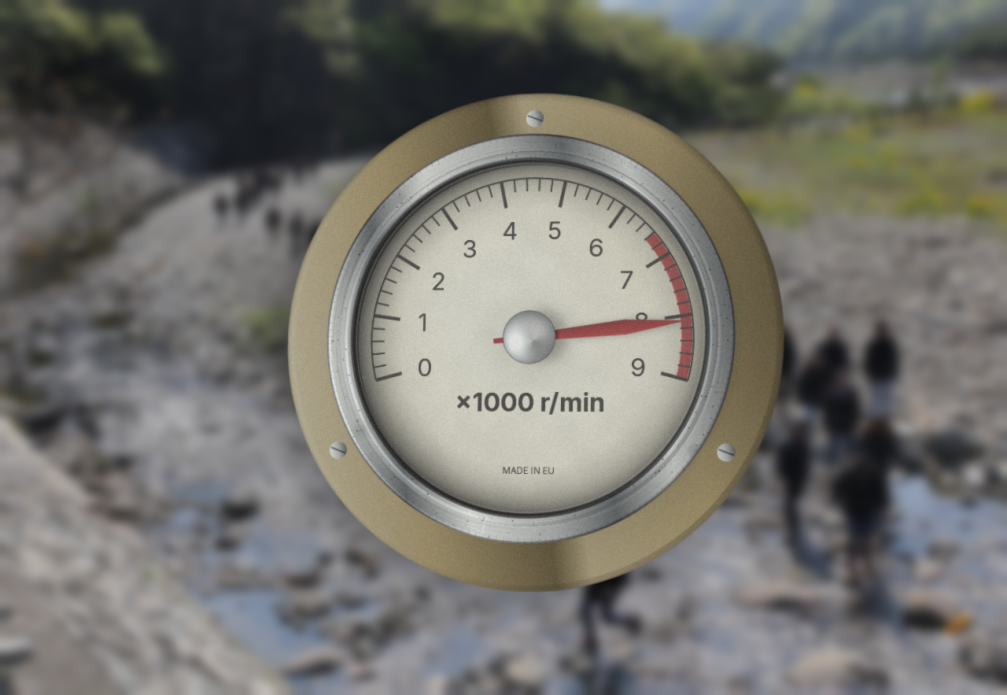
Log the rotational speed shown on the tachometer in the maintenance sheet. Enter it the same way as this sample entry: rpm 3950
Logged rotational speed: rpm 8100
